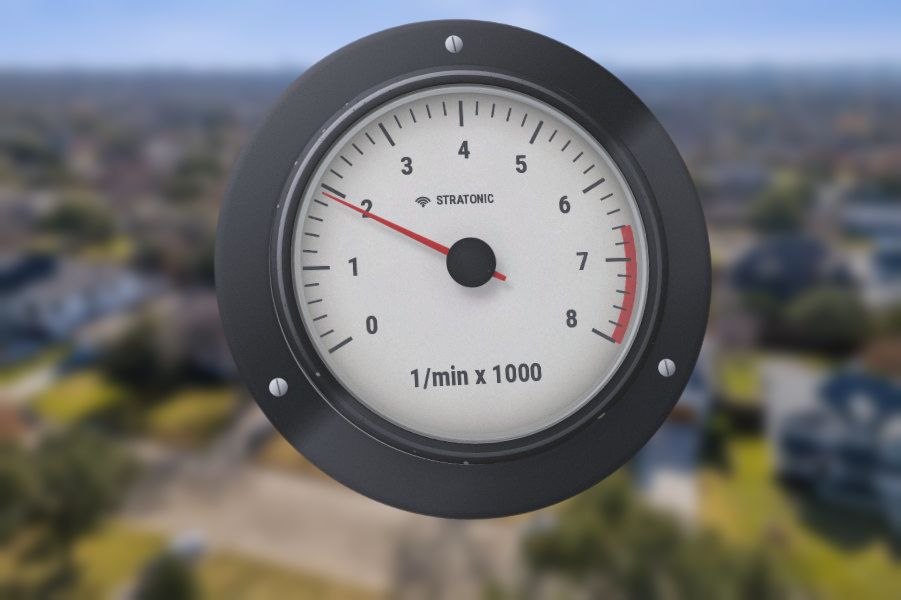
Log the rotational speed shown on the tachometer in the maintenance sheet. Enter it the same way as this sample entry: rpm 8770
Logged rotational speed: rpm 1900
